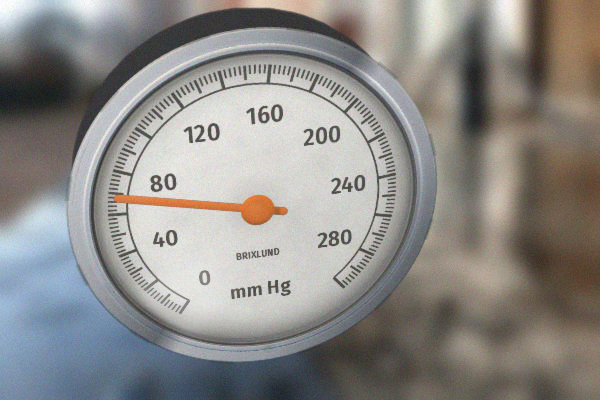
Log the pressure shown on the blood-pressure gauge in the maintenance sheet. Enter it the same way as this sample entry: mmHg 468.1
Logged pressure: mmHg 70
